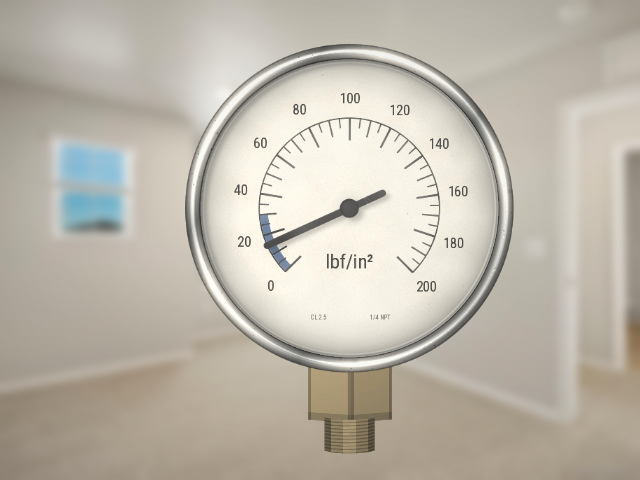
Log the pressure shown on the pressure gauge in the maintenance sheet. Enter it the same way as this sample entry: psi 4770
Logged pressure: psi 15
